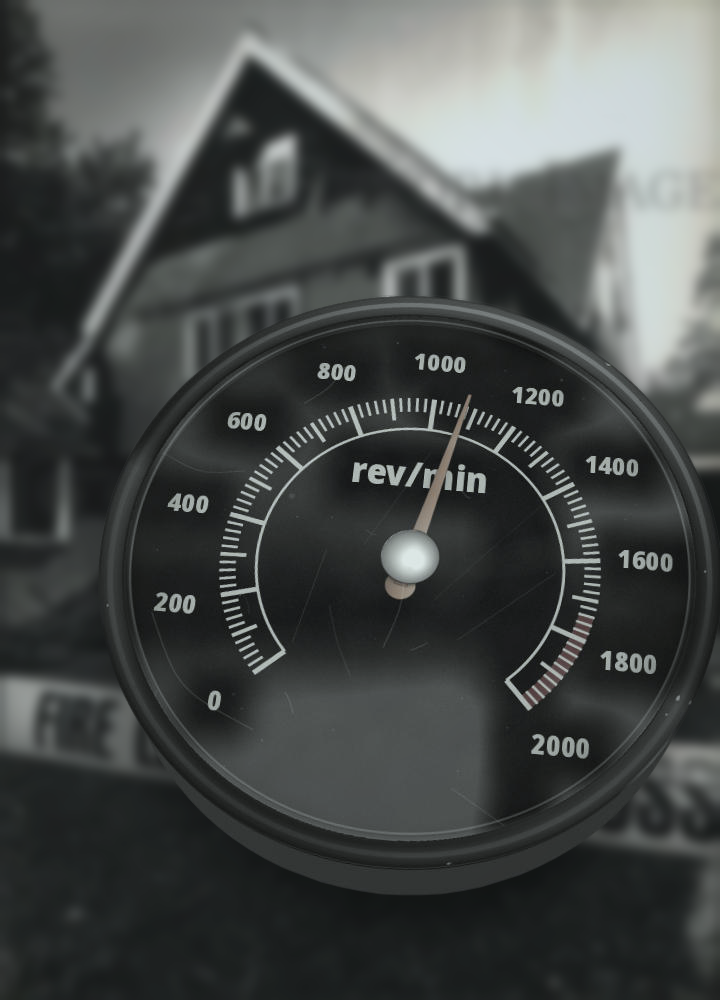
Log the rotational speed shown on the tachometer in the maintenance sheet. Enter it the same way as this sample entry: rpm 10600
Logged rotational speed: rpm 1080
